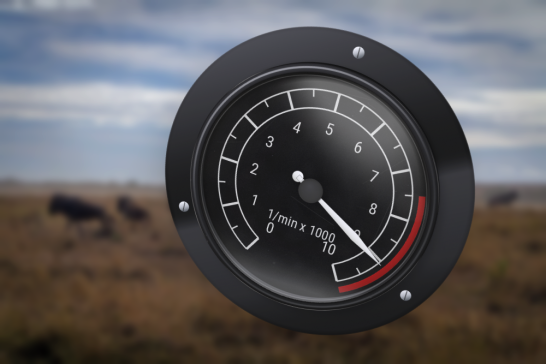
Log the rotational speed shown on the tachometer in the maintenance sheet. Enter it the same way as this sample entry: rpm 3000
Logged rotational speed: rpm 9000
